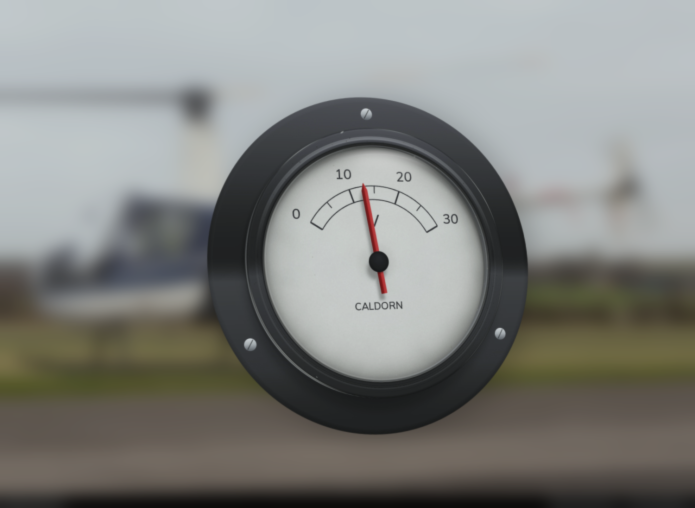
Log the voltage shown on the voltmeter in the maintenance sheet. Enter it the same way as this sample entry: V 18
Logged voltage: V 12.5
